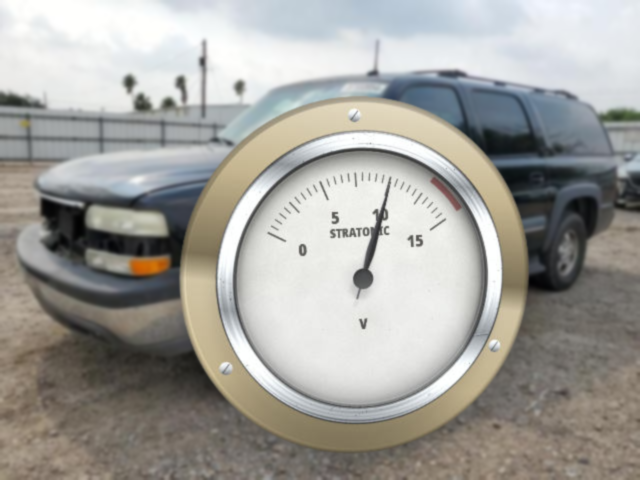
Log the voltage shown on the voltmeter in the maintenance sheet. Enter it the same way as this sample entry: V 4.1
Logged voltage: V 10
